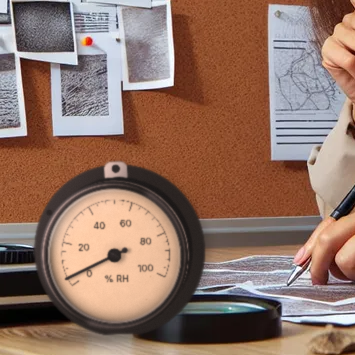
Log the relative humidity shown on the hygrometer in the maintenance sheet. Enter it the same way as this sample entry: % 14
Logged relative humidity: % 4
